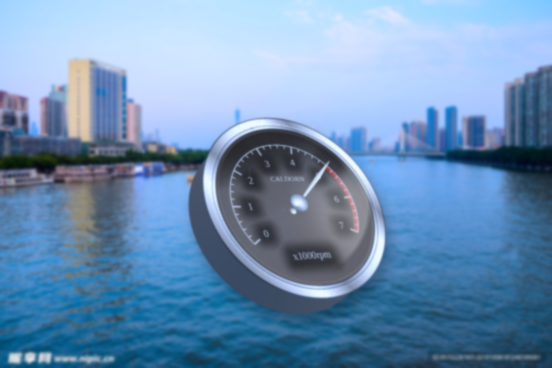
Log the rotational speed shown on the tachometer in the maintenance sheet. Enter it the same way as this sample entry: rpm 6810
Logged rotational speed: rpm 5000
